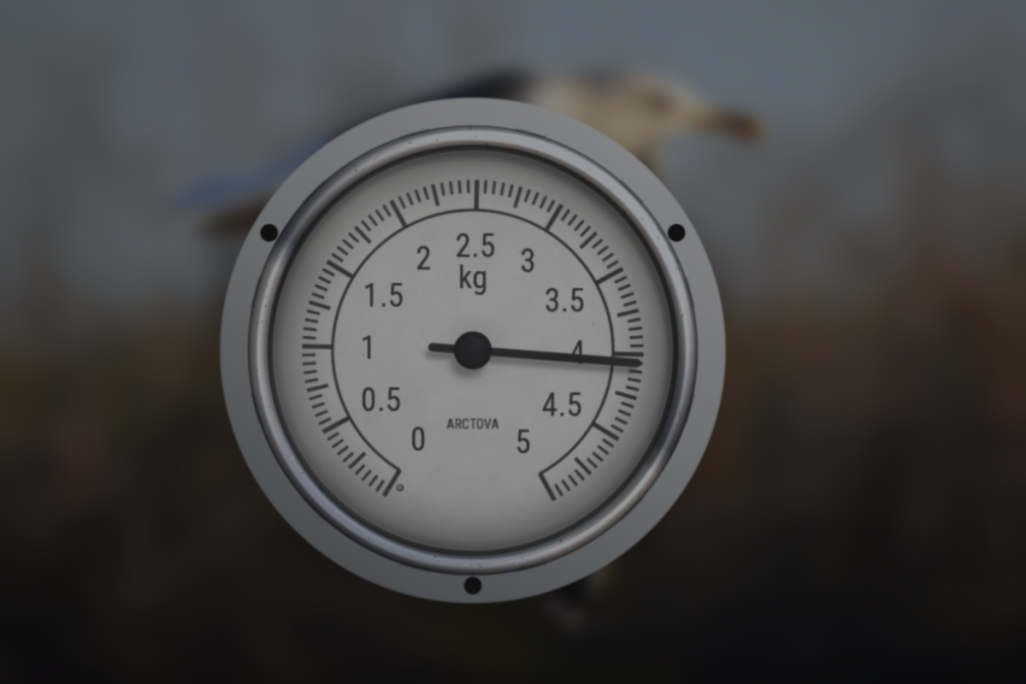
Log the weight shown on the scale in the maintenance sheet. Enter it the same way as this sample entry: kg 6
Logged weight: kg 4.05
